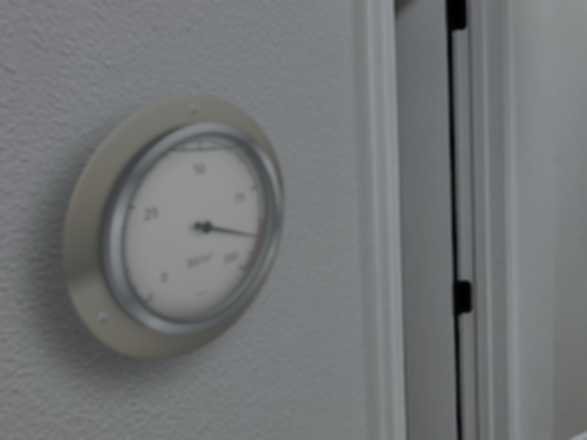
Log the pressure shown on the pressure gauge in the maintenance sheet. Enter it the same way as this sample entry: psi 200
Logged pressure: psi 90
